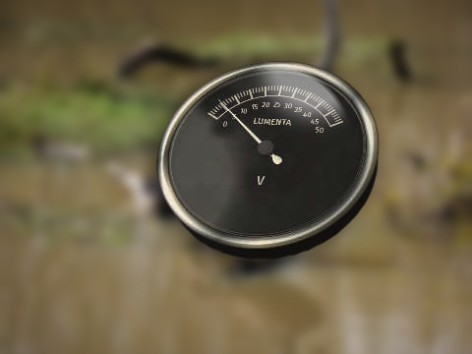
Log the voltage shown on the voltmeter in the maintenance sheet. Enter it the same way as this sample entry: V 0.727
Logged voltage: V 5
